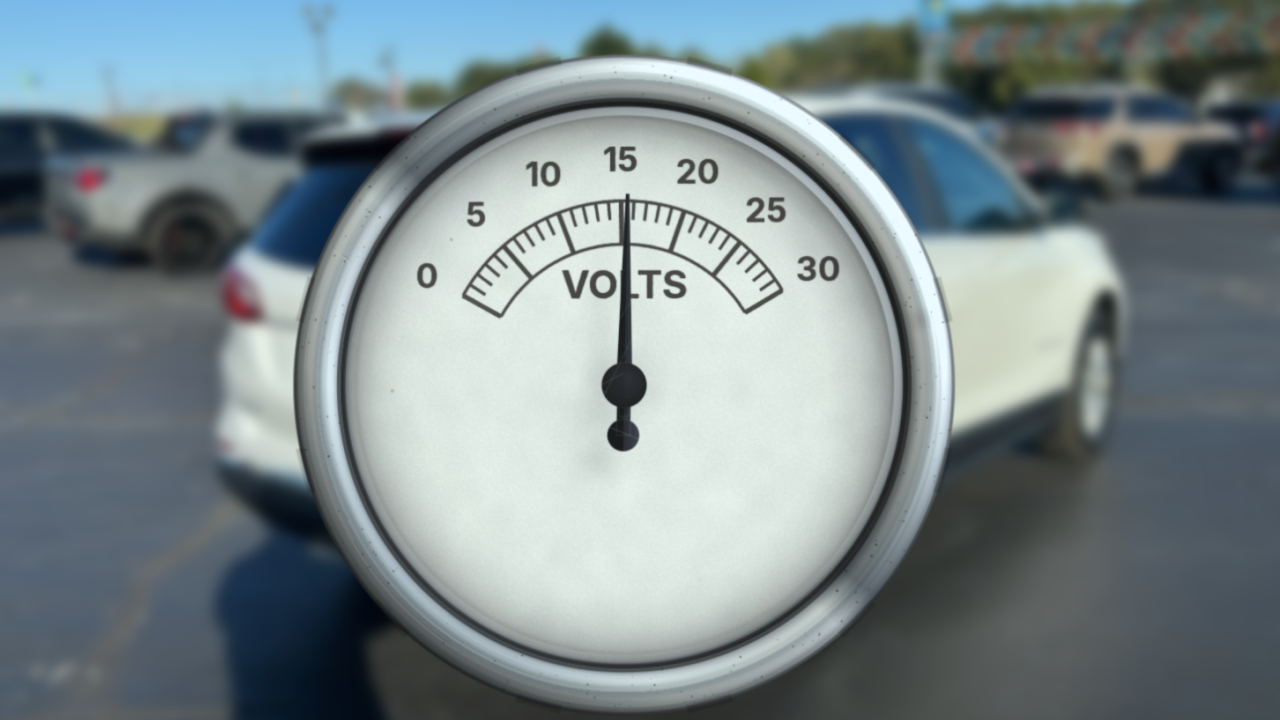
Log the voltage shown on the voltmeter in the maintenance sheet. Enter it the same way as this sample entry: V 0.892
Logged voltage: V 15.5
